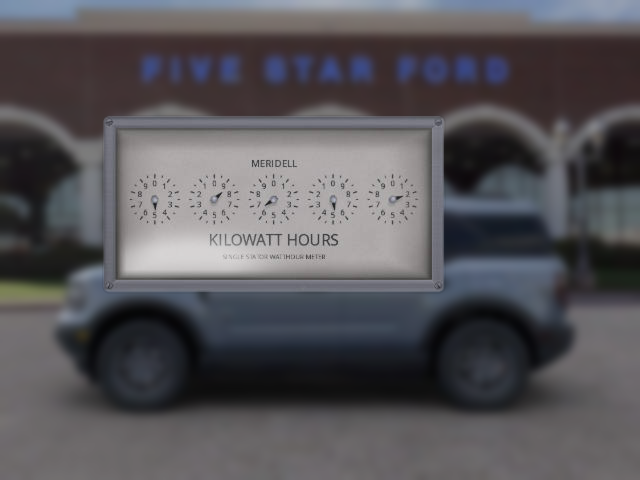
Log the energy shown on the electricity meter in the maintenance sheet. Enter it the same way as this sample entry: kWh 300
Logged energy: kWh 48652
